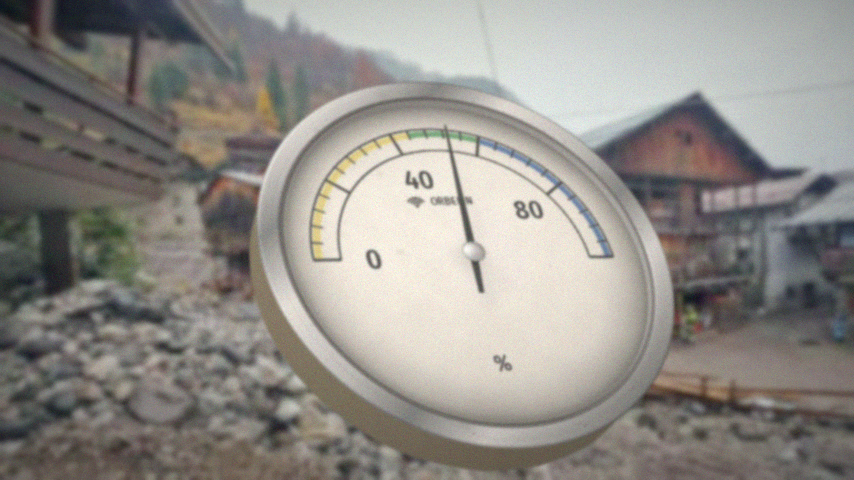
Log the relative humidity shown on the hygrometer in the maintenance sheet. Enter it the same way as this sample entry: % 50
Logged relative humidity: % 52
